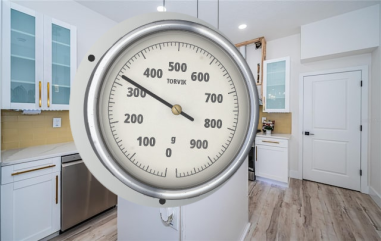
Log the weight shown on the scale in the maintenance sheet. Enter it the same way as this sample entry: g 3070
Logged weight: g 320
